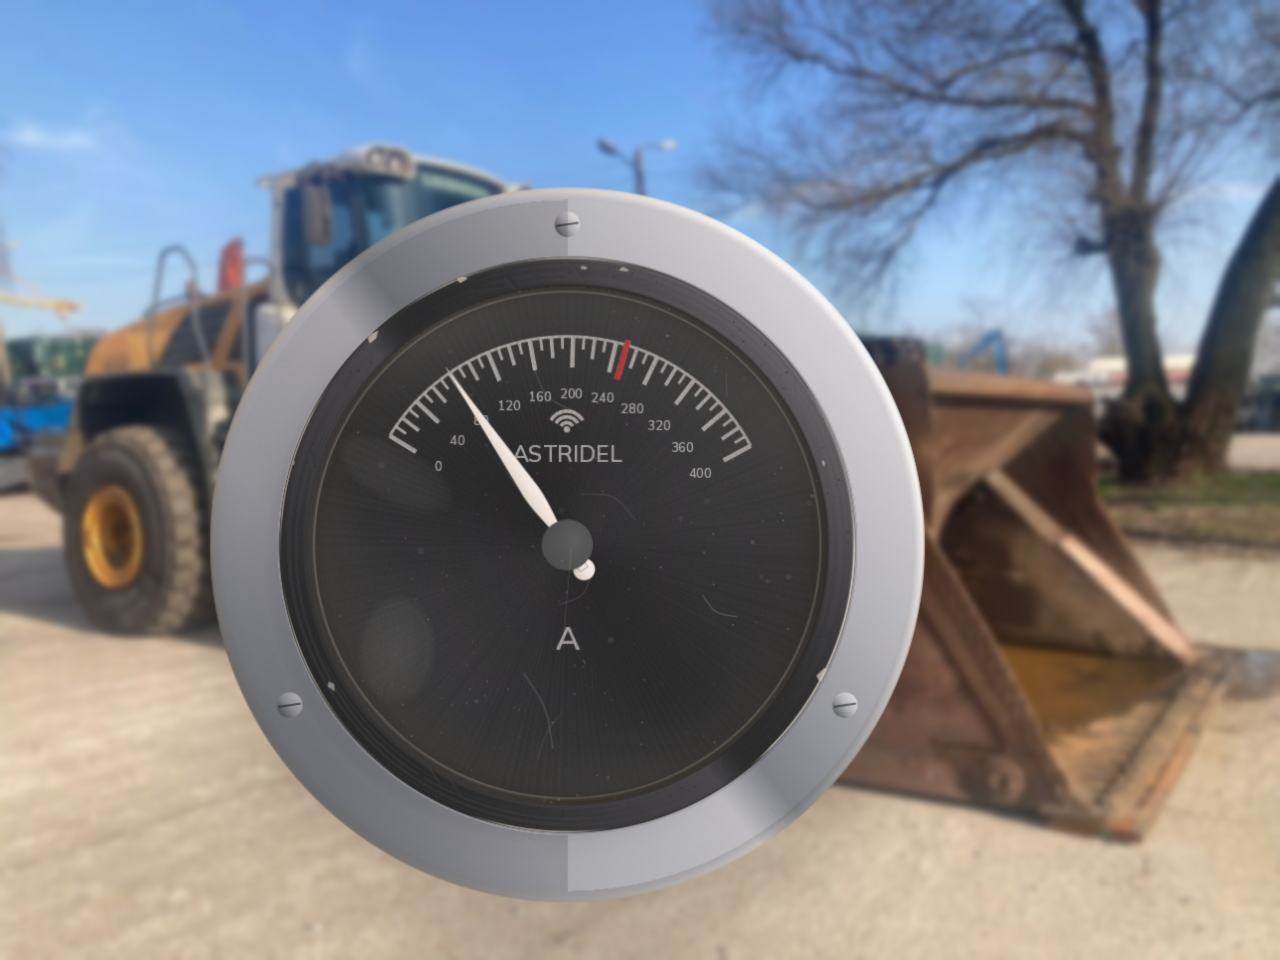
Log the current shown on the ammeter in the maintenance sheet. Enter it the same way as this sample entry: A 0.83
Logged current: A 80
